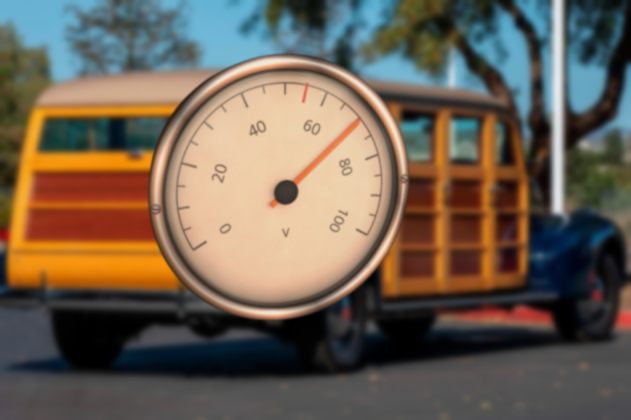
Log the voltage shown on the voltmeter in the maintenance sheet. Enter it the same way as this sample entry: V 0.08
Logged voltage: V 70
